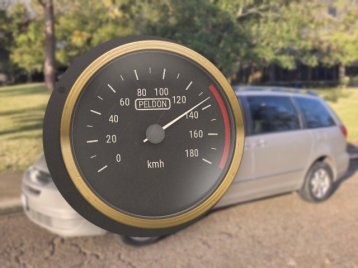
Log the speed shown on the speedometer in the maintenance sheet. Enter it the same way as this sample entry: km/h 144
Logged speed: km/h 135
